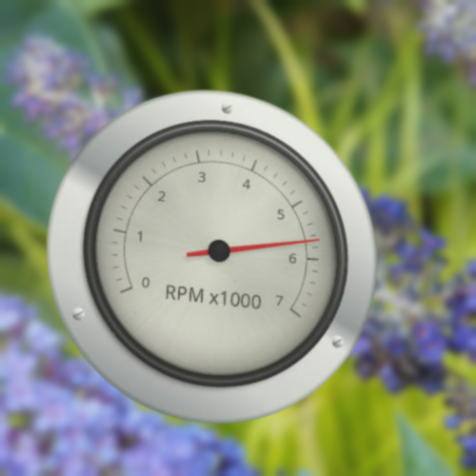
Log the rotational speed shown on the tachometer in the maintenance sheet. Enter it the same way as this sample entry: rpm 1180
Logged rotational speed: rpm 5700
